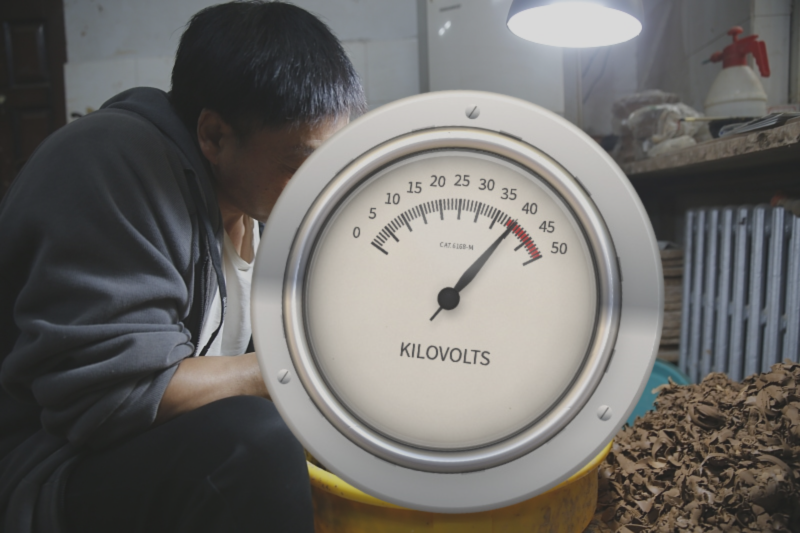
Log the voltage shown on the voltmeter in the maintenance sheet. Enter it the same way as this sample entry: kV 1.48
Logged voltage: kV 40
